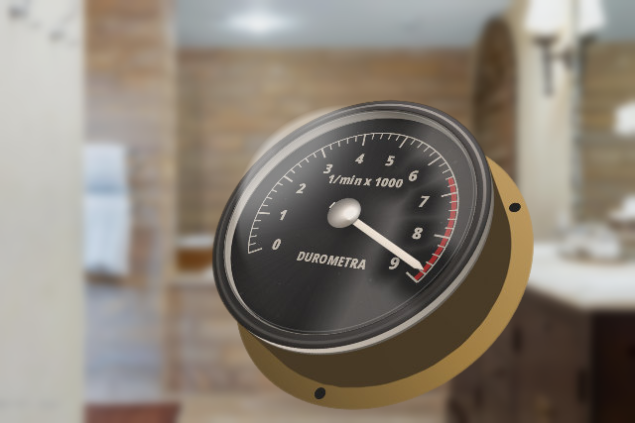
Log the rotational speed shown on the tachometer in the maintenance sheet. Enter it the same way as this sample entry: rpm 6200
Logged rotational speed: rpm 8800
